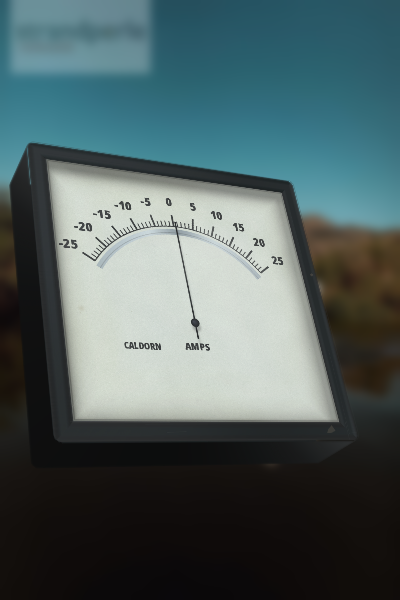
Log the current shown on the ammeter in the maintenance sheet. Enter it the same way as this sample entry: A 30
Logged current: A 0
